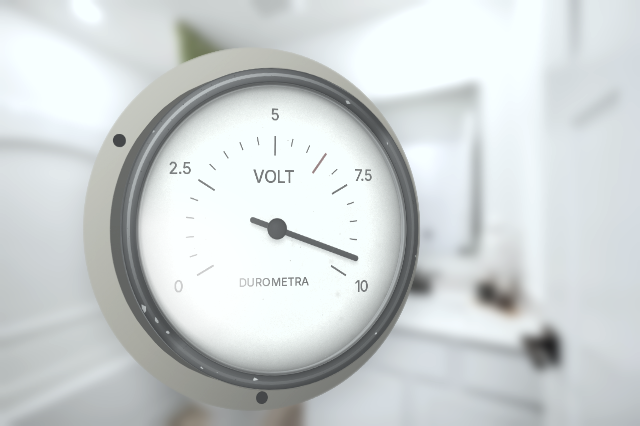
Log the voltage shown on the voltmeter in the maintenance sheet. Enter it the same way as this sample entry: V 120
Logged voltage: V 9.5
